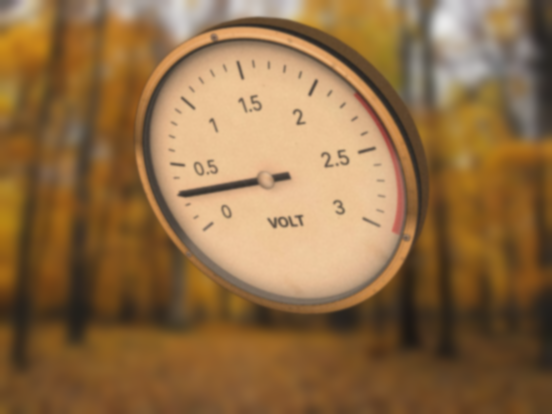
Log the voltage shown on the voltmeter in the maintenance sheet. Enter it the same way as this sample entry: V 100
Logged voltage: V 0.3
